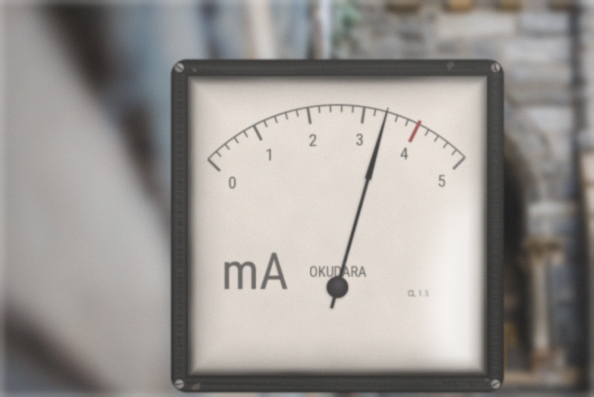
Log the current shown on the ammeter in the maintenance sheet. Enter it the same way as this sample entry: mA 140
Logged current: mA 3.4
